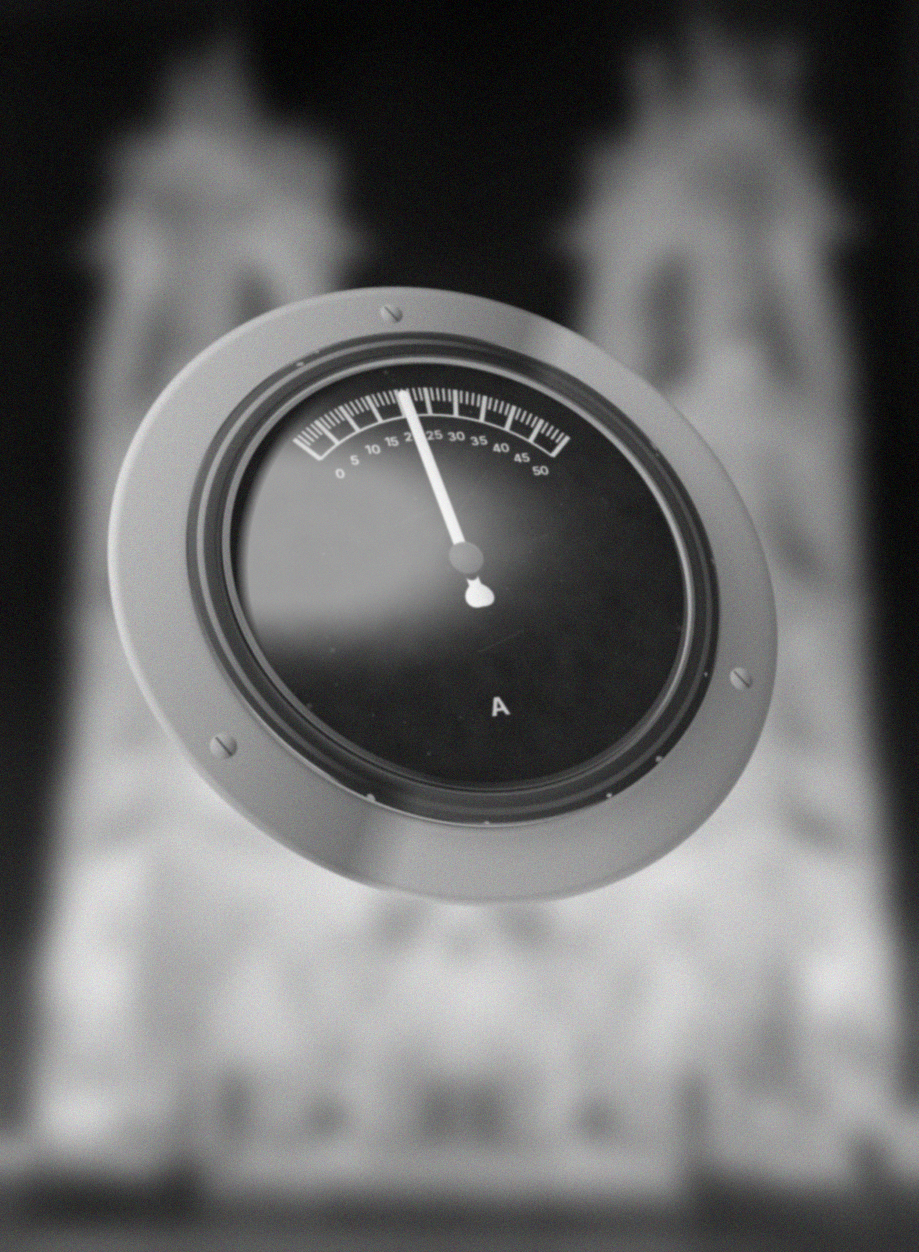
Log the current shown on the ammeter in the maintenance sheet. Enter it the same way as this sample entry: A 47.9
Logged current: A 20
